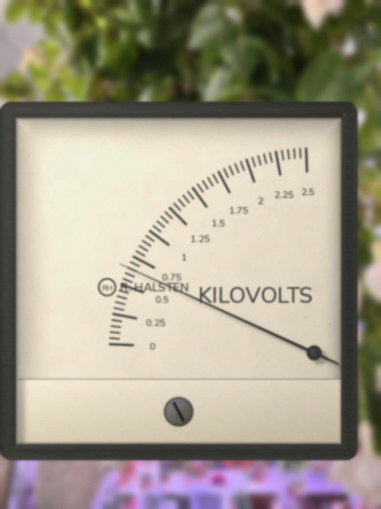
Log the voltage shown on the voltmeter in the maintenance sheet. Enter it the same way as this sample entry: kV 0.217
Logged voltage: kV 0.65
